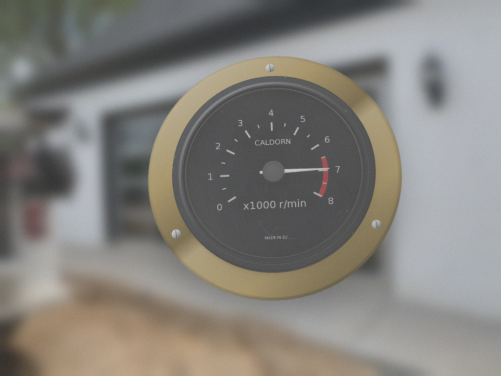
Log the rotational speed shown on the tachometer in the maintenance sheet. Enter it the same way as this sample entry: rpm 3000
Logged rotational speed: rpm 7000
